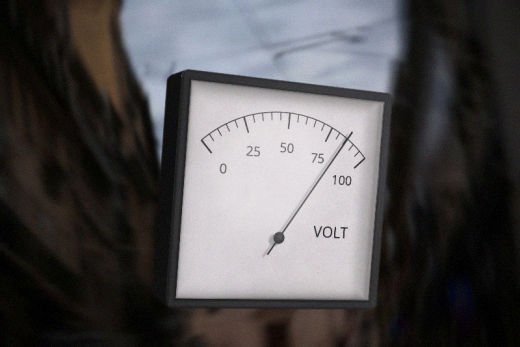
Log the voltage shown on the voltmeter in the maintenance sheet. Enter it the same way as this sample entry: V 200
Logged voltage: V 85
